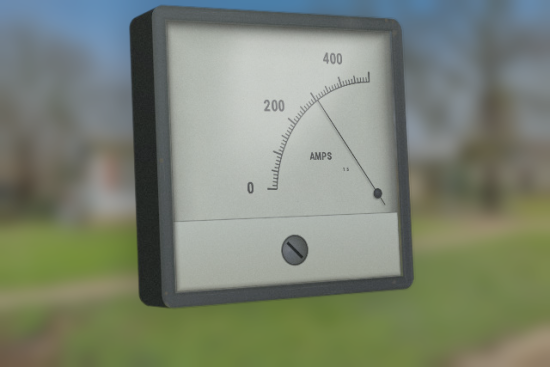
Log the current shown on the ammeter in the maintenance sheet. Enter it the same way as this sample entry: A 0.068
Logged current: A 300
